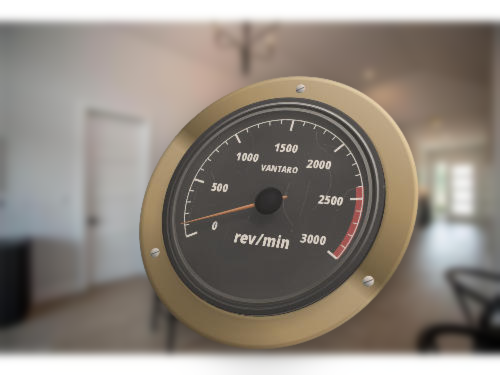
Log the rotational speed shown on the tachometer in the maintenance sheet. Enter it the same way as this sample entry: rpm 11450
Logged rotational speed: rpm 100
